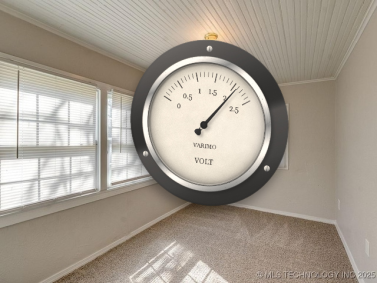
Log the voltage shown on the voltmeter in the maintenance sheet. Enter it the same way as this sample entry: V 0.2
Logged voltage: V 2.1
